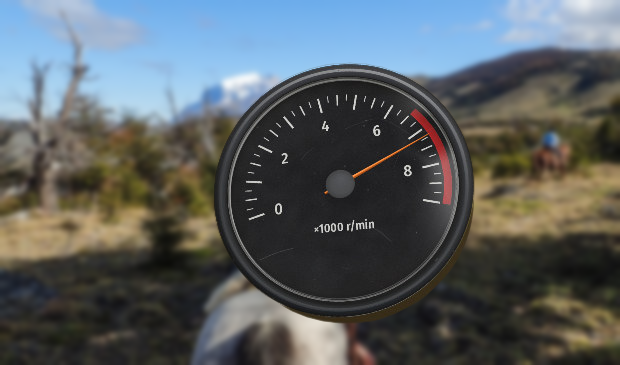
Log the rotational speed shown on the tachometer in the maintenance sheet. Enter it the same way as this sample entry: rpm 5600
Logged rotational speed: rpm 7250
